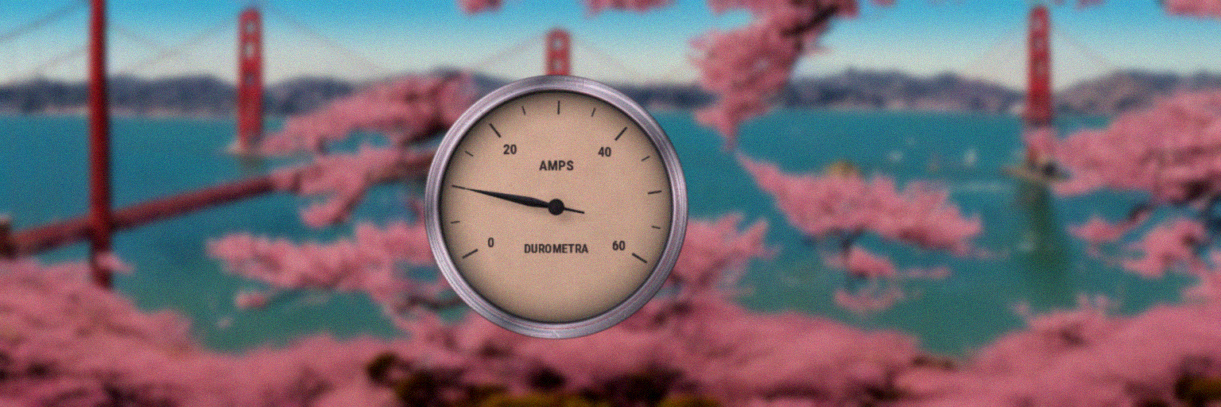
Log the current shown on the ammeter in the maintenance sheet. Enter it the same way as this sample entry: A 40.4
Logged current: A 10
